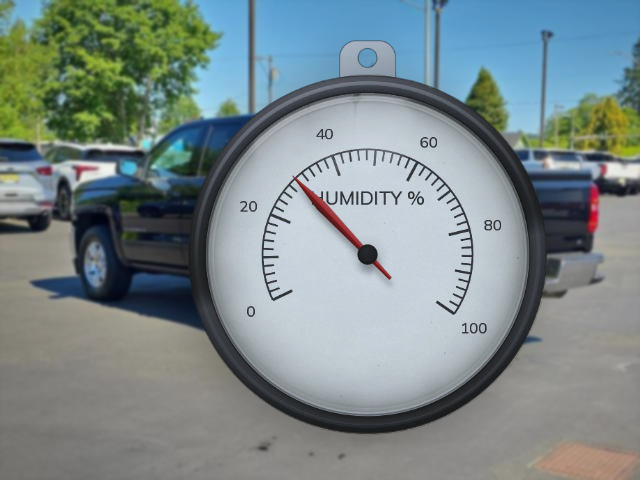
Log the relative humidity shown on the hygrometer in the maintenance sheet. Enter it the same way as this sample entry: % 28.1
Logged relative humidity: % 30
